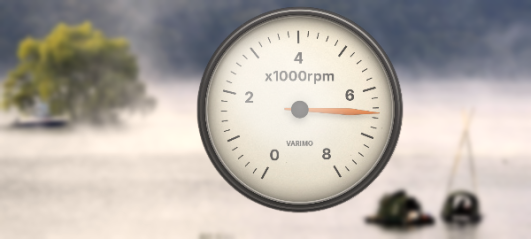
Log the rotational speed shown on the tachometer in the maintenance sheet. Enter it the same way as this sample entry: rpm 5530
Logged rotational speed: rpm 6500
